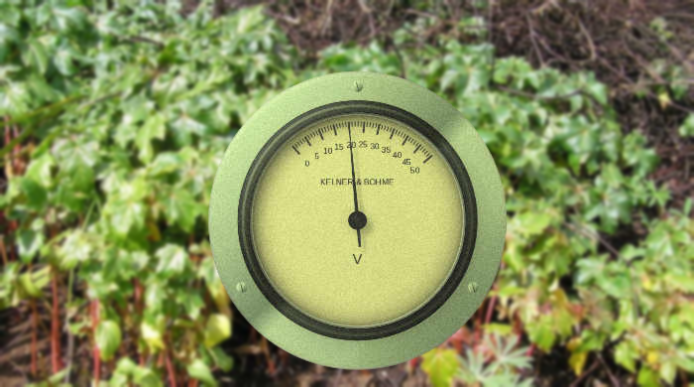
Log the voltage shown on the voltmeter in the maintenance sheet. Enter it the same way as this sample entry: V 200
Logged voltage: V 20
